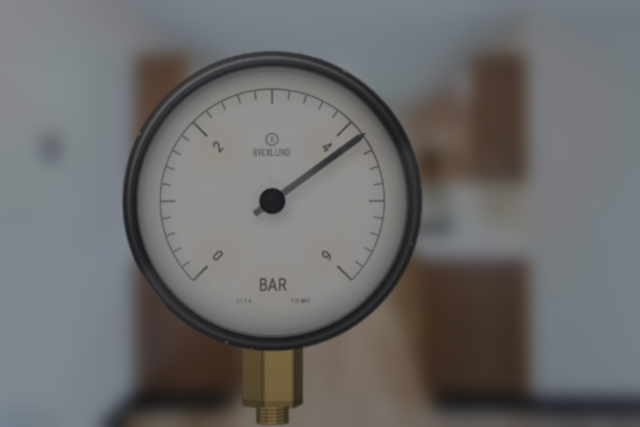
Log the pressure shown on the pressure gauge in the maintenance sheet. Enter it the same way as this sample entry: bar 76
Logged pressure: bar 4.2
